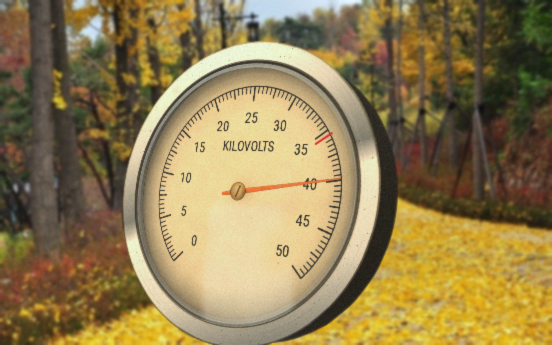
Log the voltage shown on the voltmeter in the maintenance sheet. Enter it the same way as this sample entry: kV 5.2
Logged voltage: kV 40
